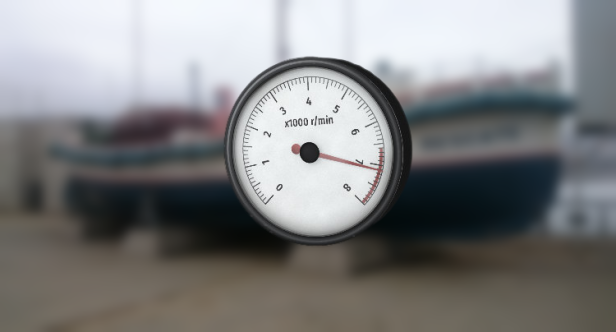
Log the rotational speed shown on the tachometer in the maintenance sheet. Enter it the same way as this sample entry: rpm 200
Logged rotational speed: rpm 7100
